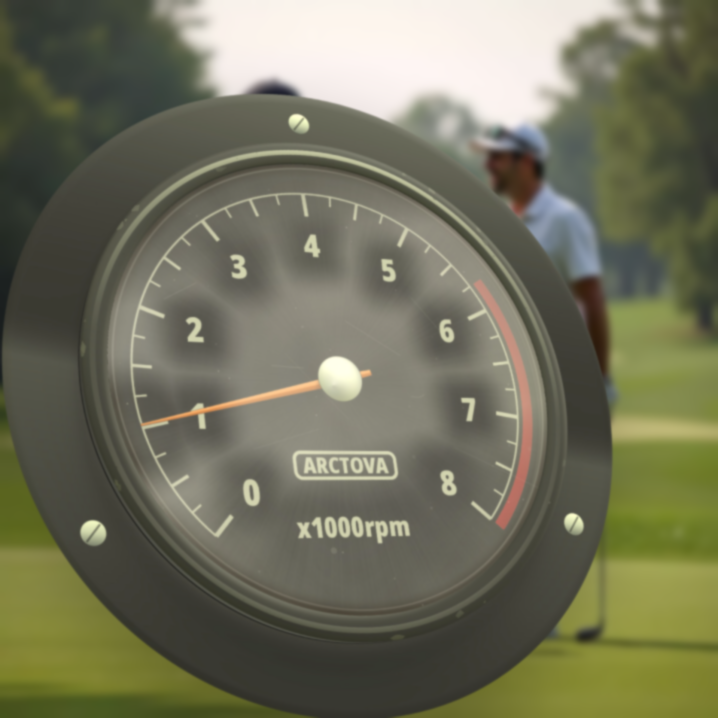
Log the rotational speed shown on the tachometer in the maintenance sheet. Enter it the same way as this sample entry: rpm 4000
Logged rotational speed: rpm 1000
